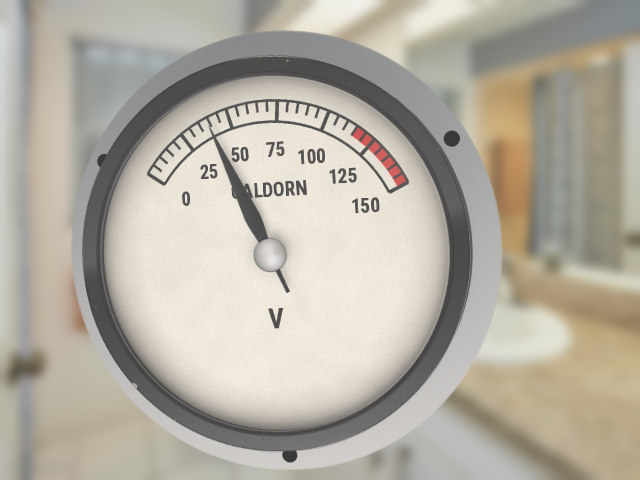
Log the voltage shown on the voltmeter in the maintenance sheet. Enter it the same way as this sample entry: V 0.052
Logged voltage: V 40
